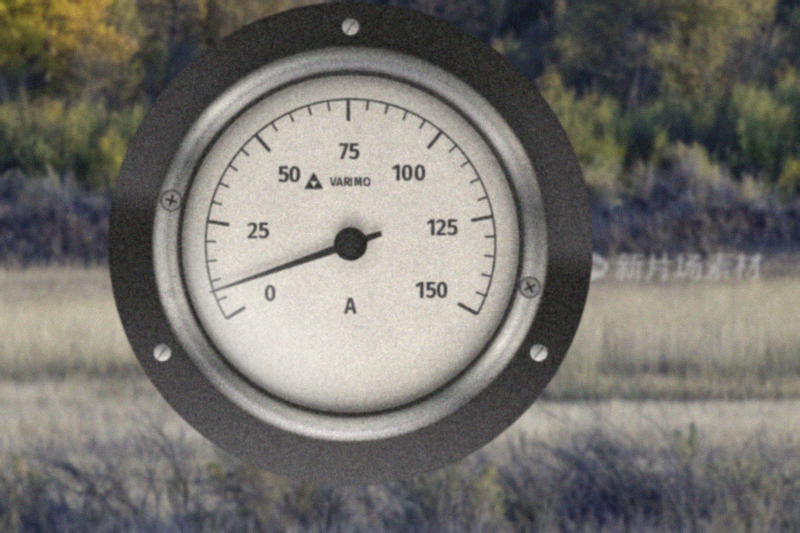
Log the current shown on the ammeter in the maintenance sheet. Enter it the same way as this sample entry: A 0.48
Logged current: A 7.5
